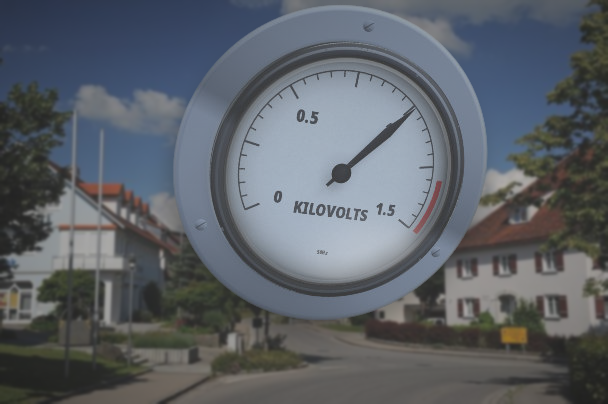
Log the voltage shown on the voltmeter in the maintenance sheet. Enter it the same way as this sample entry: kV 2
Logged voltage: kV 1
